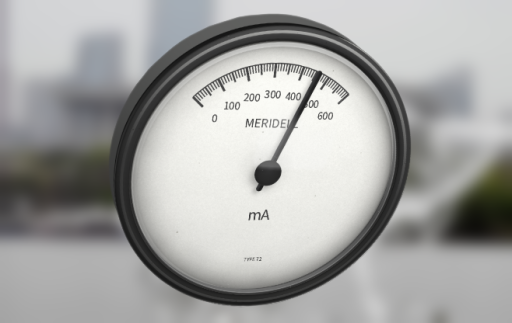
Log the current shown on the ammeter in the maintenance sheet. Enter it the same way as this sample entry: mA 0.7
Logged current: mA 450
